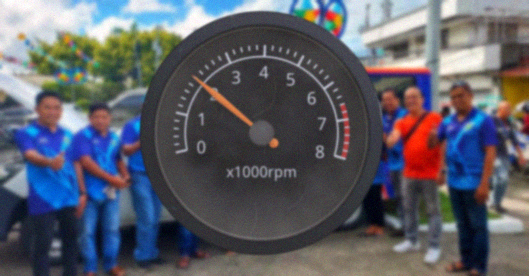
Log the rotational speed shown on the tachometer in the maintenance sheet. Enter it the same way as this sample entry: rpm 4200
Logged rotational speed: rpm 2000
